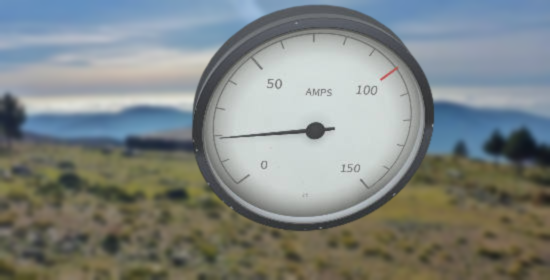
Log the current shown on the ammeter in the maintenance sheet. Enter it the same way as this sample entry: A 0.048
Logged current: A 20
